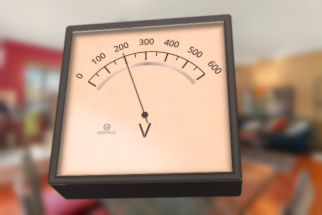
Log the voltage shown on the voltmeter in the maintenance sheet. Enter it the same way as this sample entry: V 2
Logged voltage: V 200
